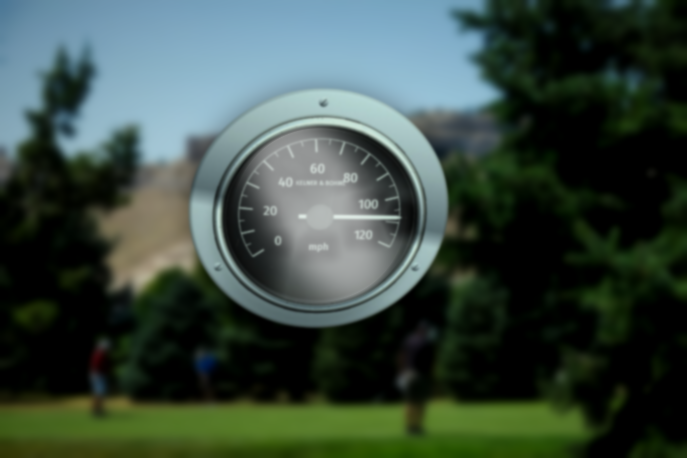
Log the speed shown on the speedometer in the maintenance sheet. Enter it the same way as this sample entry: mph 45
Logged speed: mph 107.5
